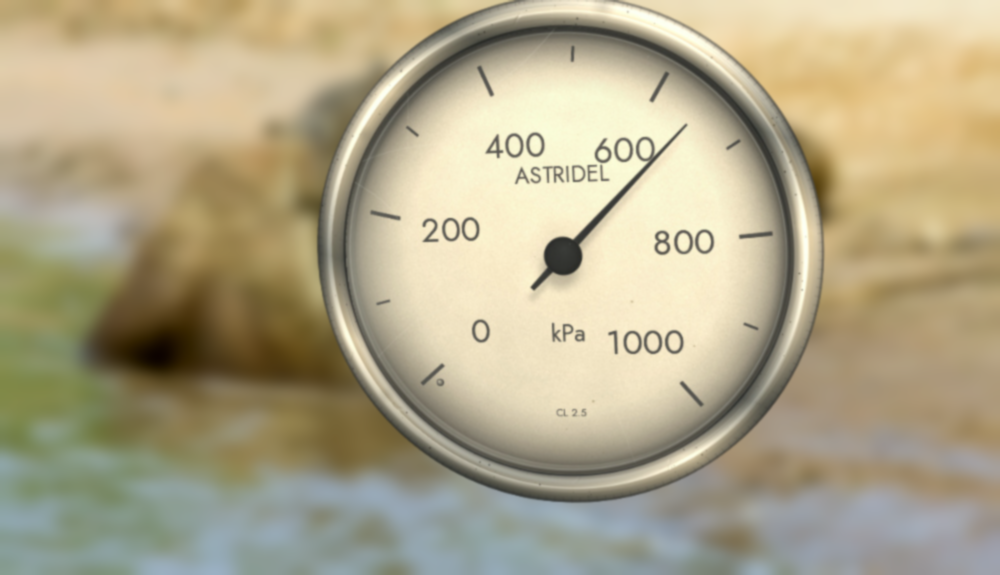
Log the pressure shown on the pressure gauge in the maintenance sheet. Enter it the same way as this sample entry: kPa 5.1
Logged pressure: kPa 650
